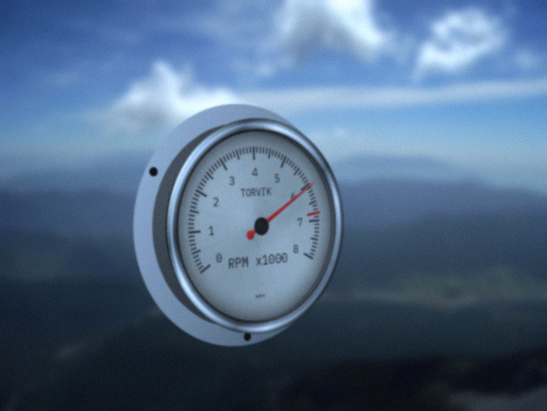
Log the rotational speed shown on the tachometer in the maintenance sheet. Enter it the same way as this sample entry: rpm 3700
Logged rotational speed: rpm 6000
